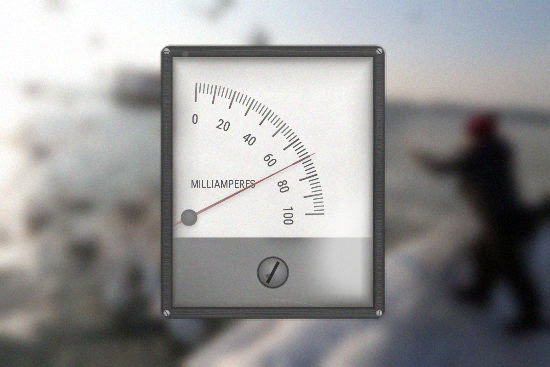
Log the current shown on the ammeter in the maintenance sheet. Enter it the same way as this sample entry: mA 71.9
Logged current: mA 70
